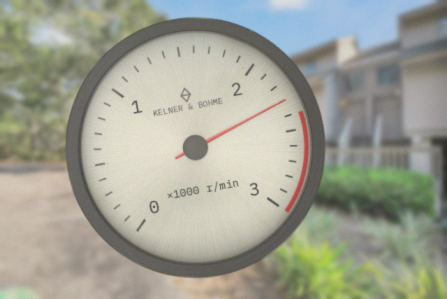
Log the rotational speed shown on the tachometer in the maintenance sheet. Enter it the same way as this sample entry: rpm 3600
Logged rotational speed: rpm 2300
